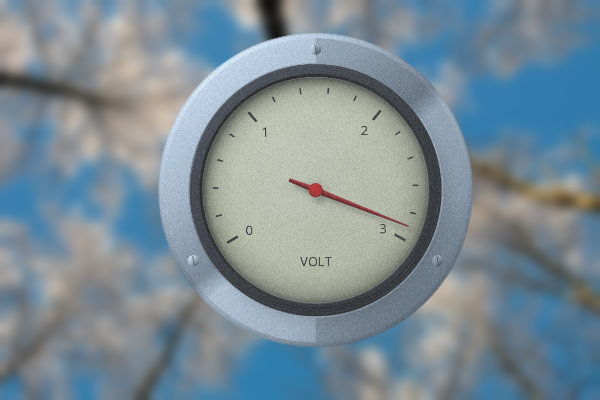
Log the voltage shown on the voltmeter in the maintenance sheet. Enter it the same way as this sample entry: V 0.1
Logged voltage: V 2.9
